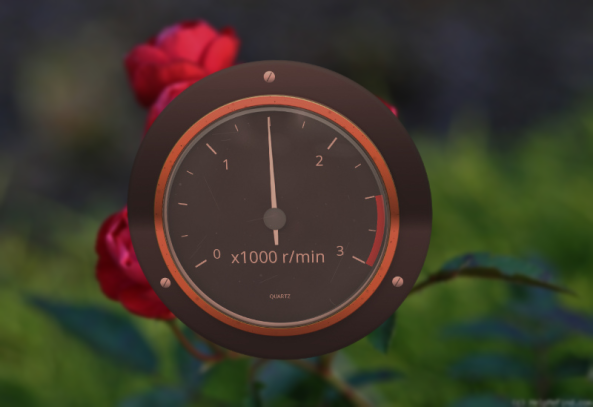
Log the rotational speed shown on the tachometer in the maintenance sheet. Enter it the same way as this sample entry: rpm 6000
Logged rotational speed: rpm 1500
